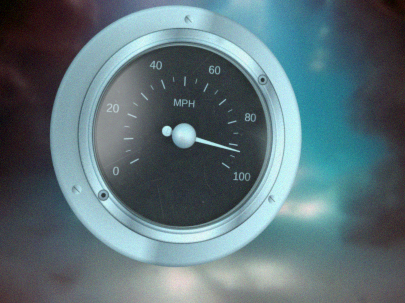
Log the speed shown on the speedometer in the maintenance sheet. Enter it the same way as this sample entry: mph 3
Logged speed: mph 92.5
